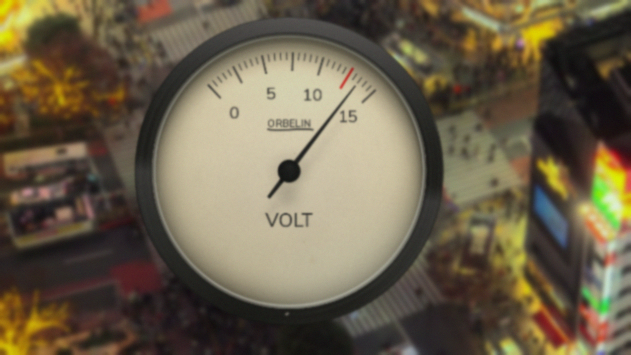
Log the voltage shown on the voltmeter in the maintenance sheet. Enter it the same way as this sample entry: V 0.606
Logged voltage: V 13.5
